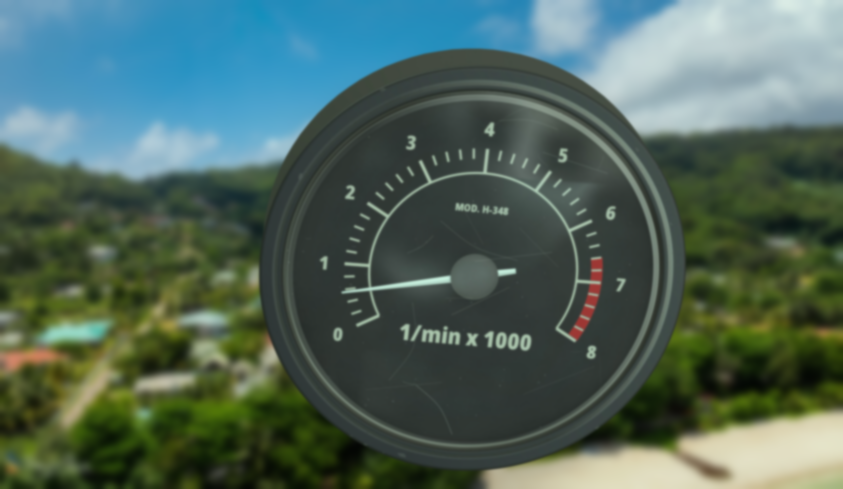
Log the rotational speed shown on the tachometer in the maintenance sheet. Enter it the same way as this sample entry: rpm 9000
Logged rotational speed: rpm 600
